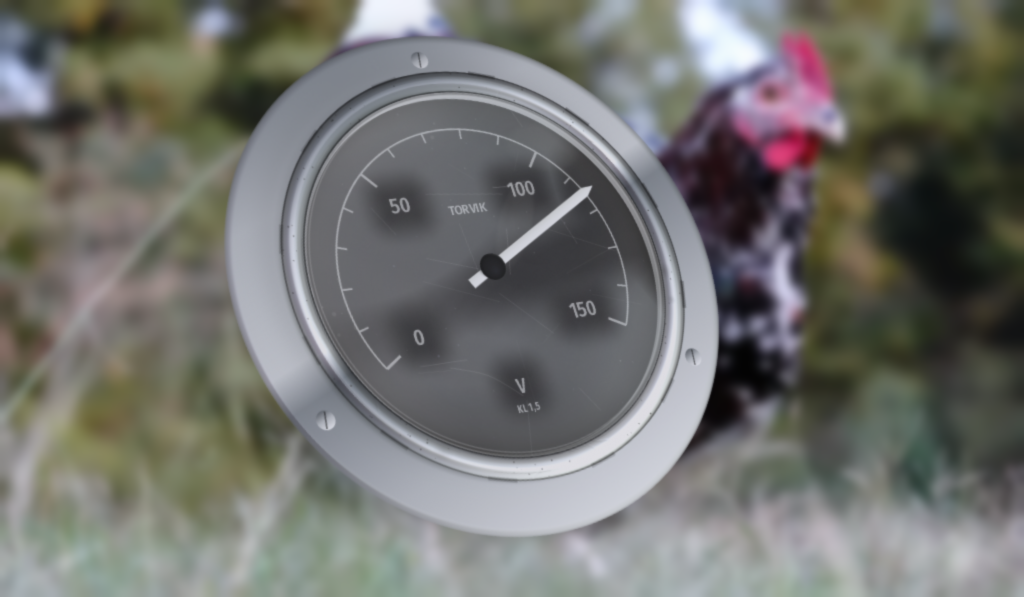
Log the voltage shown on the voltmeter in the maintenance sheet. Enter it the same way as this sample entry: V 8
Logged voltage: V 115
